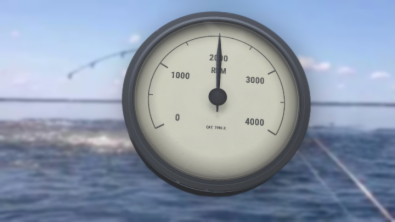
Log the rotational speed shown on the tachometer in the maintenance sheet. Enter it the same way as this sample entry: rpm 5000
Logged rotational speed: rpm 2000
